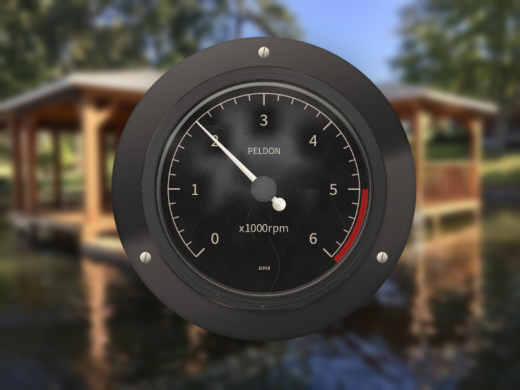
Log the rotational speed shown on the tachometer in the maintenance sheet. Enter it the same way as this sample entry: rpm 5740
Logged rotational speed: rpm 2000
